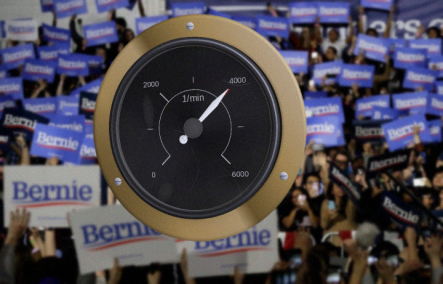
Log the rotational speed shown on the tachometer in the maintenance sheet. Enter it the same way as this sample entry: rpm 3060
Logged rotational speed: rpm 4000
